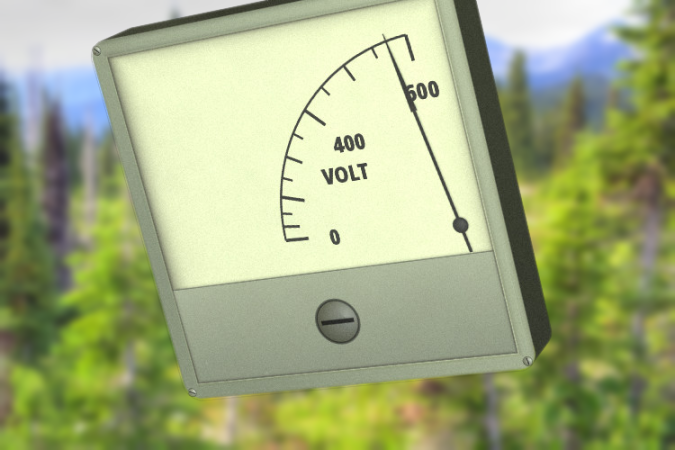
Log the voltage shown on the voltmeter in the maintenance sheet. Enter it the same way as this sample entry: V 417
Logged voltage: V 575
